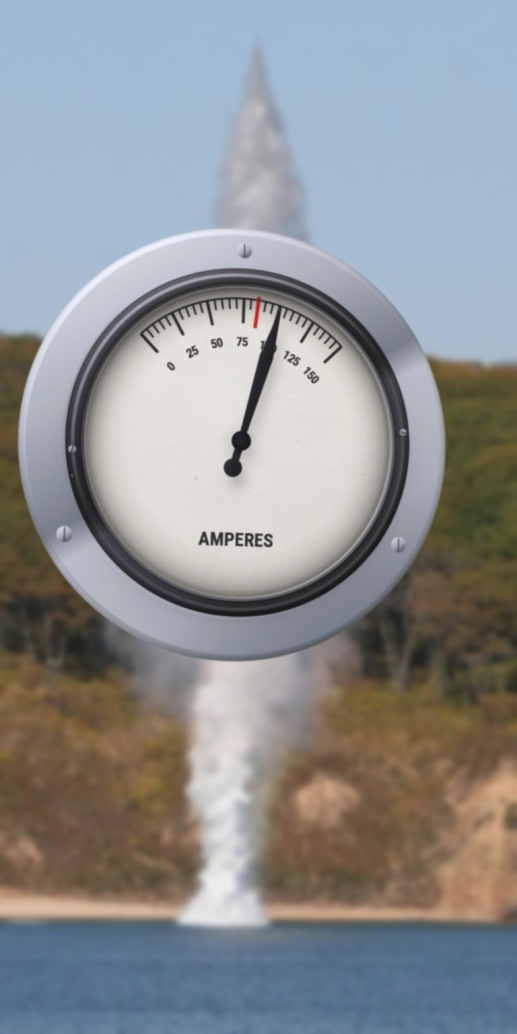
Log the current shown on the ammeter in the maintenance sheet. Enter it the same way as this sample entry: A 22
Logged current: A 100
